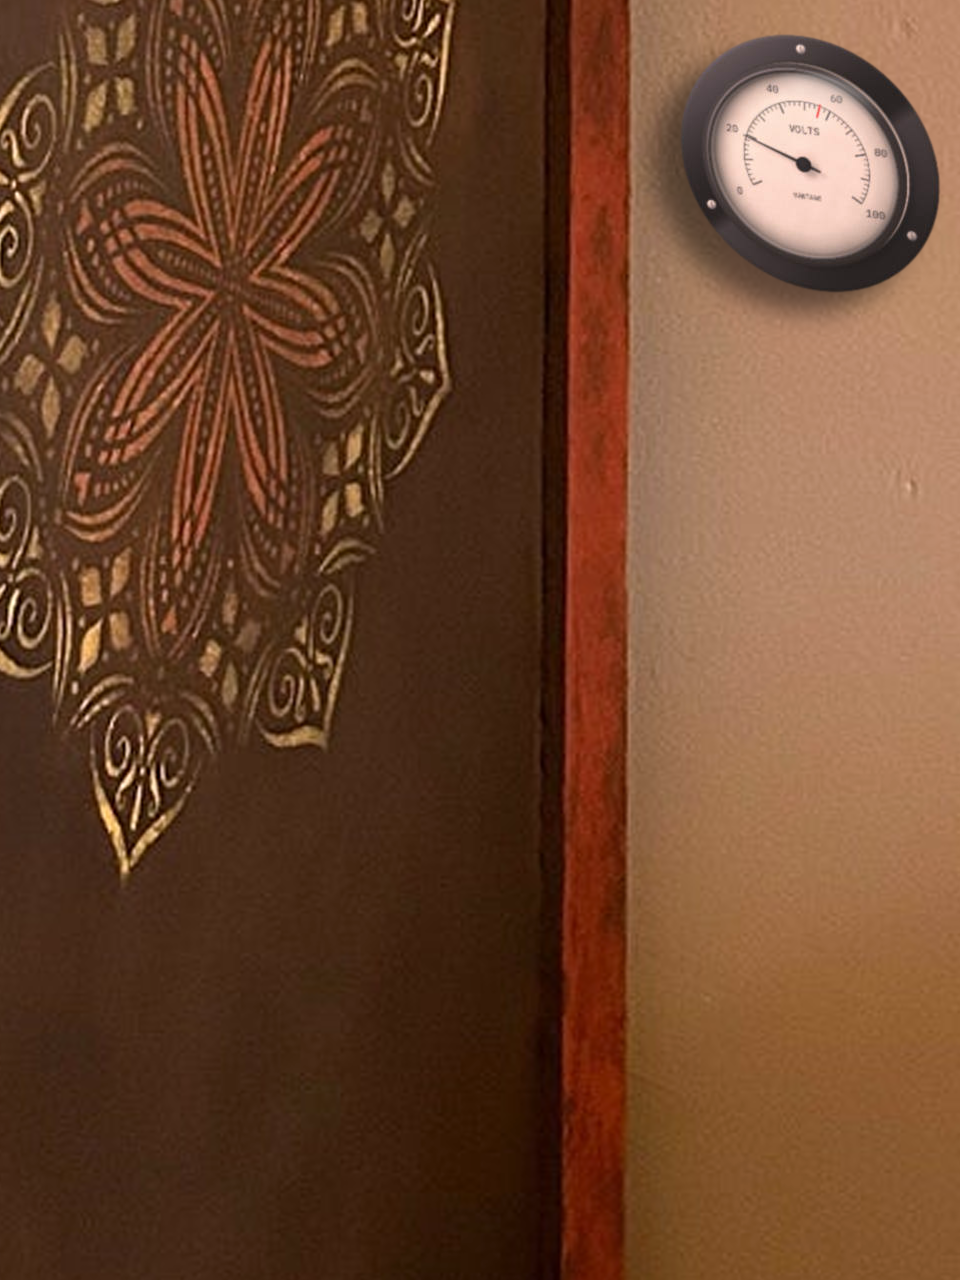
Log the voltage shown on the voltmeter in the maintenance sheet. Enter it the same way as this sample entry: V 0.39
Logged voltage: V 20
